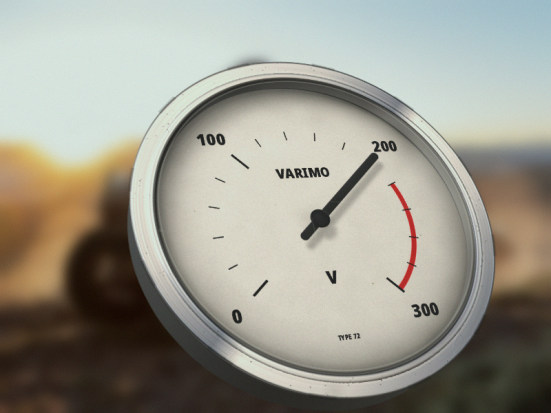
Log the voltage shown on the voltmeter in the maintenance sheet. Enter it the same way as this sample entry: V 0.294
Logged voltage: V 200
